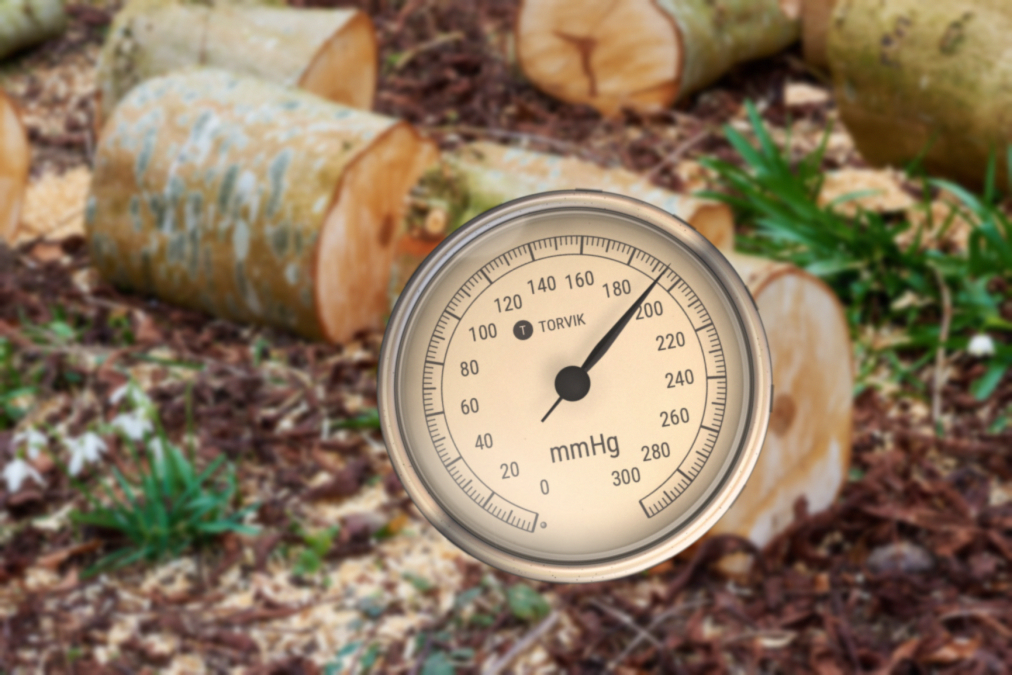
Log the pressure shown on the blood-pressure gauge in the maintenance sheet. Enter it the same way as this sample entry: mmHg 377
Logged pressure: mmHg 194
